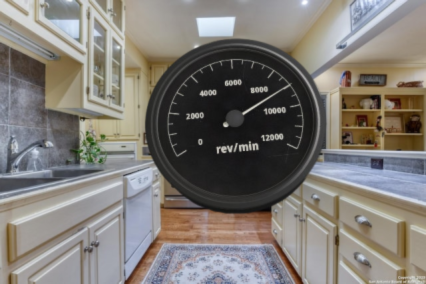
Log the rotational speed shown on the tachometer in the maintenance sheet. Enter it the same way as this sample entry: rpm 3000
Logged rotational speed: rpm 9000
